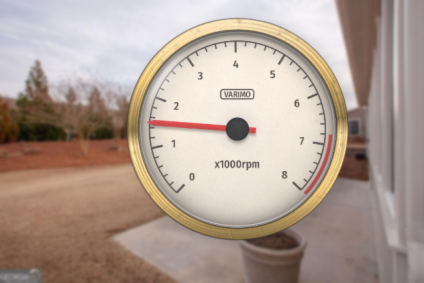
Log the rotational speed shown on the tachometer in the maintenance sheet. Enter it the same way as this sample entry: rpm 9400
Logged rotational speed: rpm 1500
